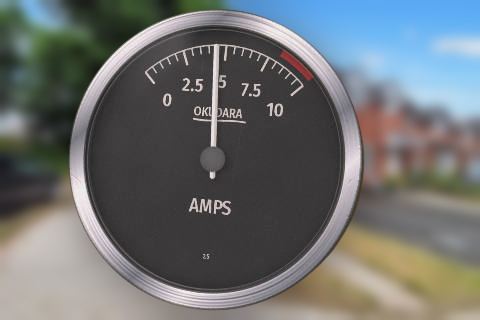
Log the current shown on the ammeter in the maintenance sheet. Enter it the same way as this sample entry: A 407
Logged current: A 4.5
